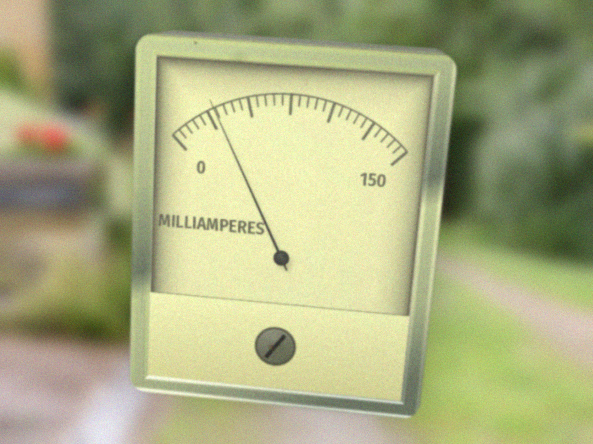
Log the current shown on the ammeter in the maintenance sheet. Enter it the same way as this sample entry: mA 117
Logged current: mA 30
